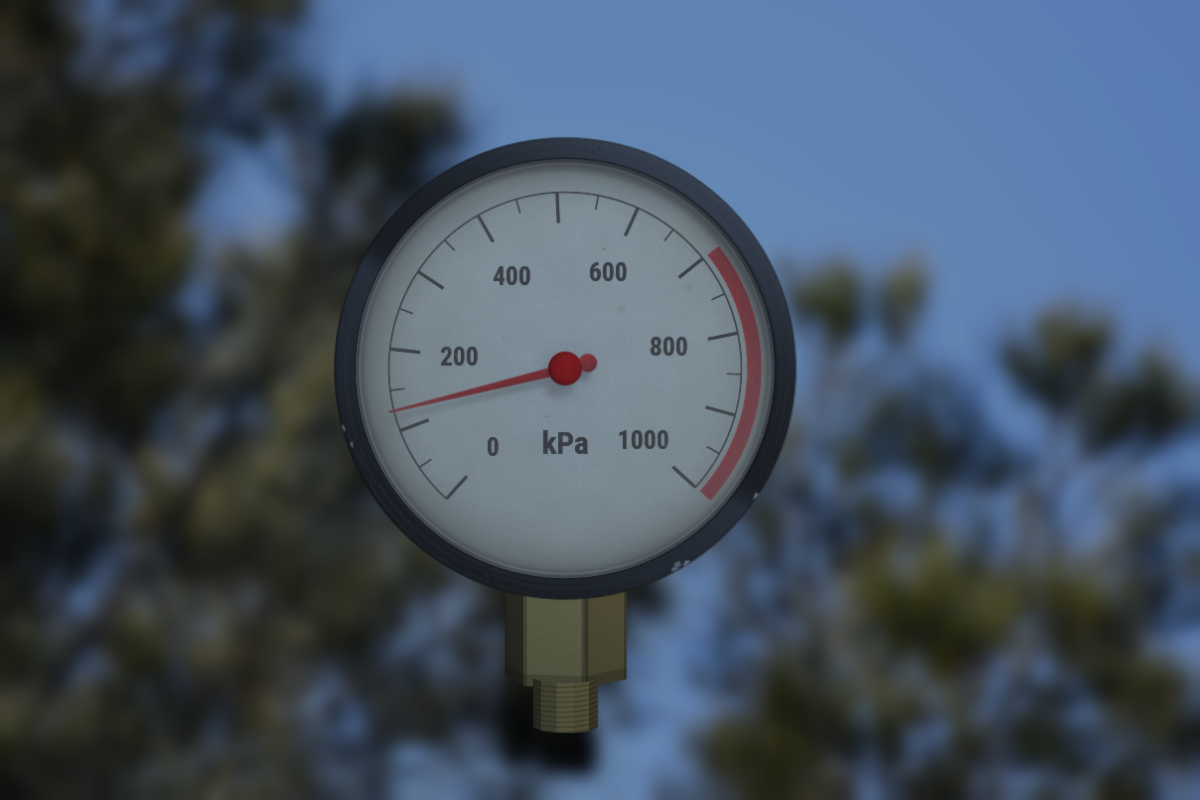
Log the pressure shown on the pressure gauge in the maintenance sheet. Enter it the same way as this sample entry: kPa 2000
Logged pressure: kPa 125
